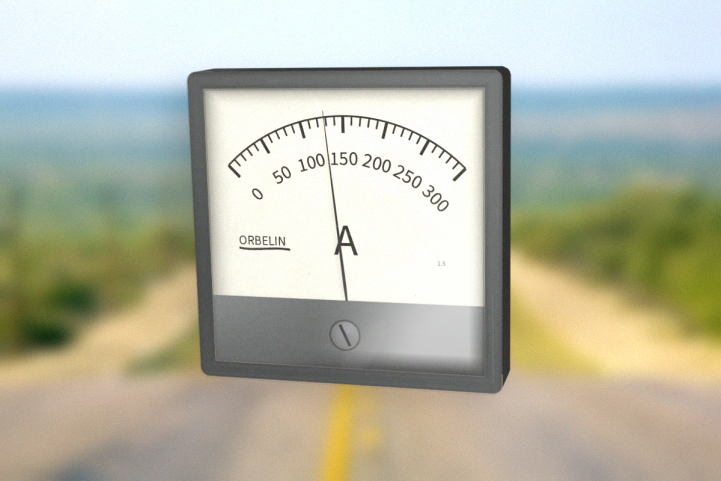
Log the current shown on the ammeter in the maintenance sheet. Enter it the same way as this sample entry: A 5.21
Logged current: A 130
